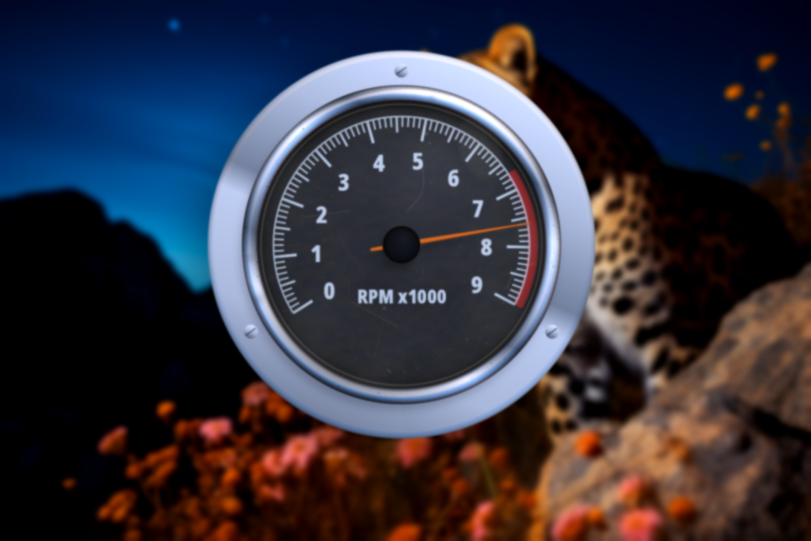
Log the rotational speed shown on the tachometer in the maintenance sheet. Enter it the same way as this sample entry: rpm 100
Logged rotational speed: rpm 7600
